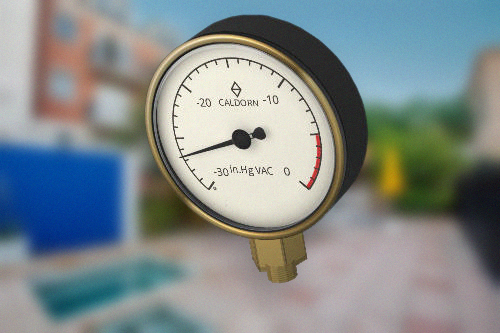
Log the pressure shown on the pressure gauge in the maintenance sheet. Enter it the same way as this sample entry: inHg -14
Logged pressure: inHg -26.5
